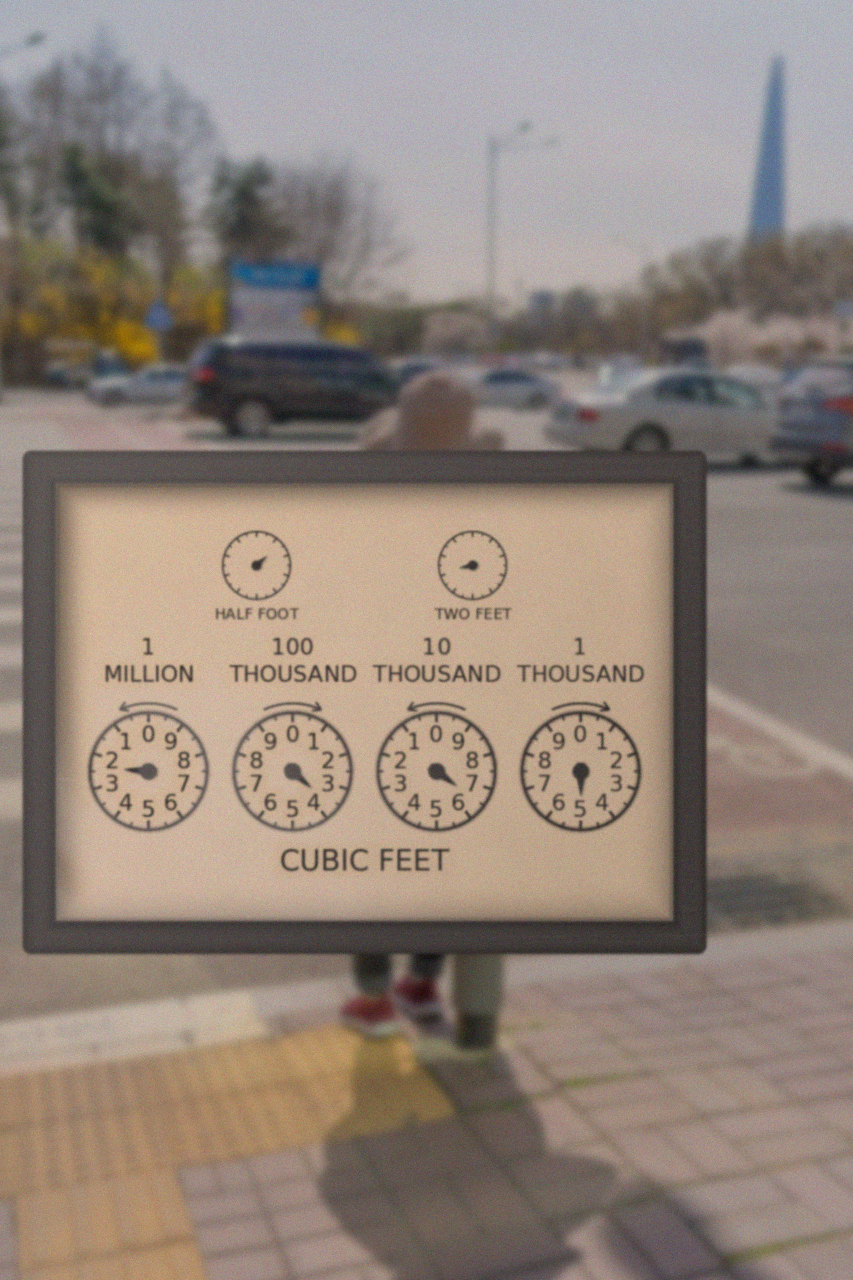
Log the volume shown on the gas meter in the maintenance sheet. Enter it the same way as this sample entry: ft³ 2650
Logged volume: ft³ 236500
